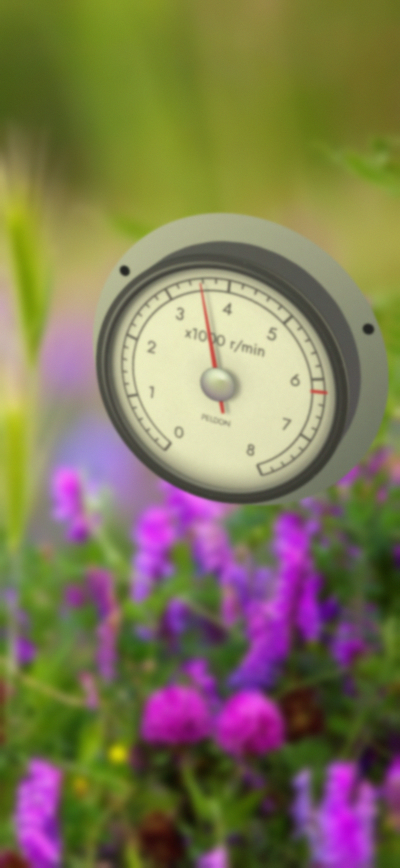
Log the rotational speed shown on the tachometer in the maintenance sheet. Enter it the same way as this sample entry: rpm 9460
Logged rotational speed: rpm 3600
